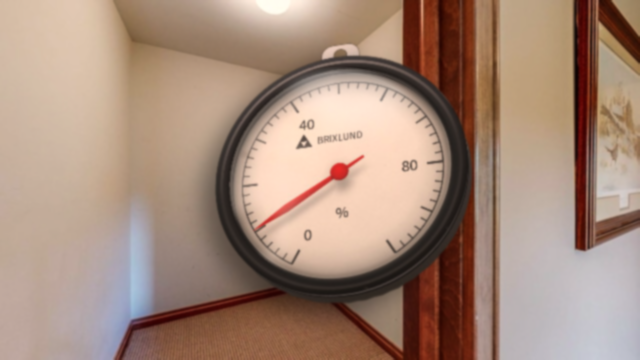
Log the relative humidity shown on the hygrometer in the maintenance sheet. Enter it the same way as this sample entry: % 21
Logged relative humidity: % 10
